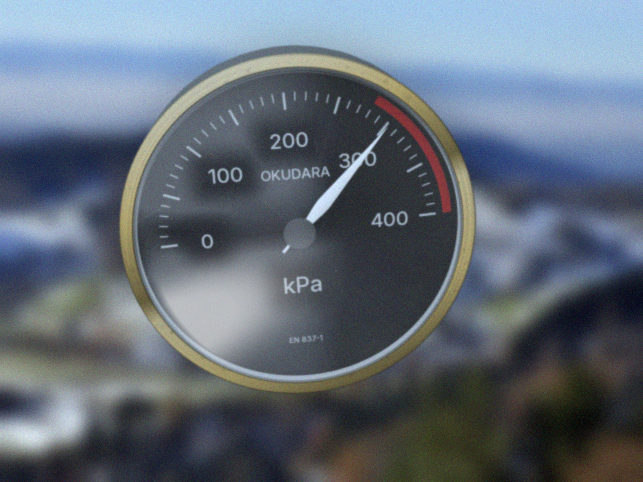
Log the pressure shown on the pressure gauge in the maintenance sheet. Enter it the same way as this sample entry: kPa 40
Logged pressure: kPa 300
